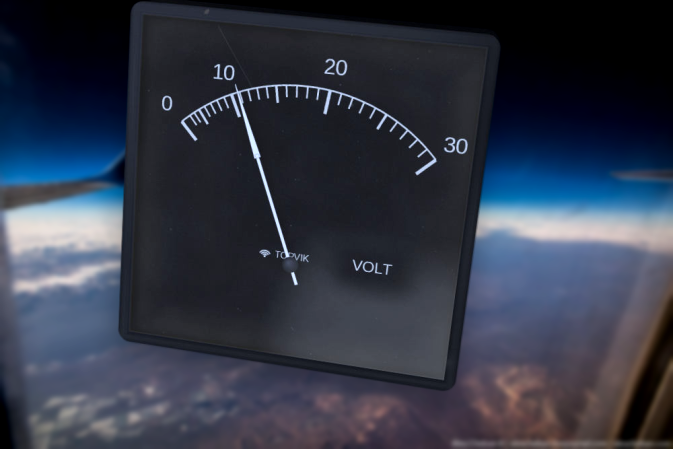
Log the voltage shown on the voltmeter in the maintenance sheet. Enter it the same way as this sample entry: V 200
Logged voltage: V 11
